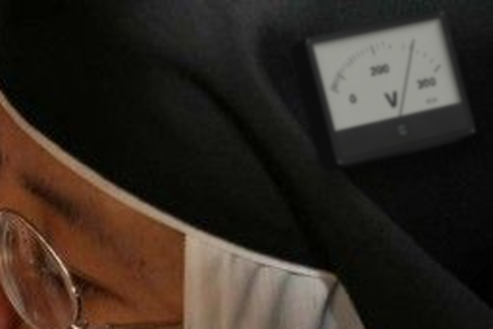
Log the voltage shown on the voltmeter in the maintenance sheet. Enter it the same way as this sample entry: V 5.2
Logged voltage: V 260
